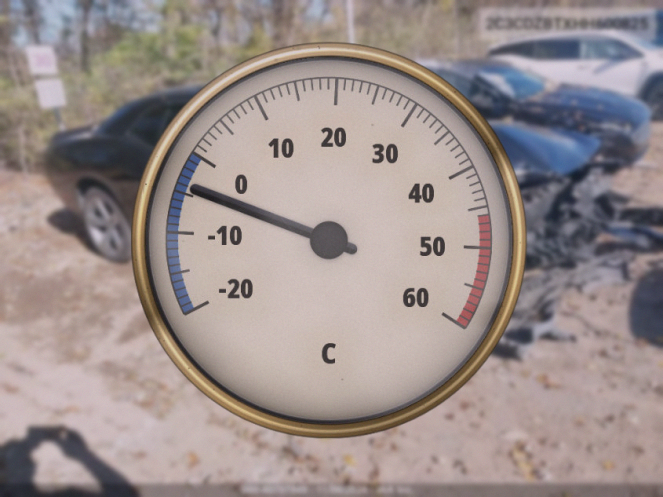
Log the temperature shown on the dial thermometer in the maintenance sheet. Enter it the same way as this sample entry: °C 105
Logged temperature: °C -4
